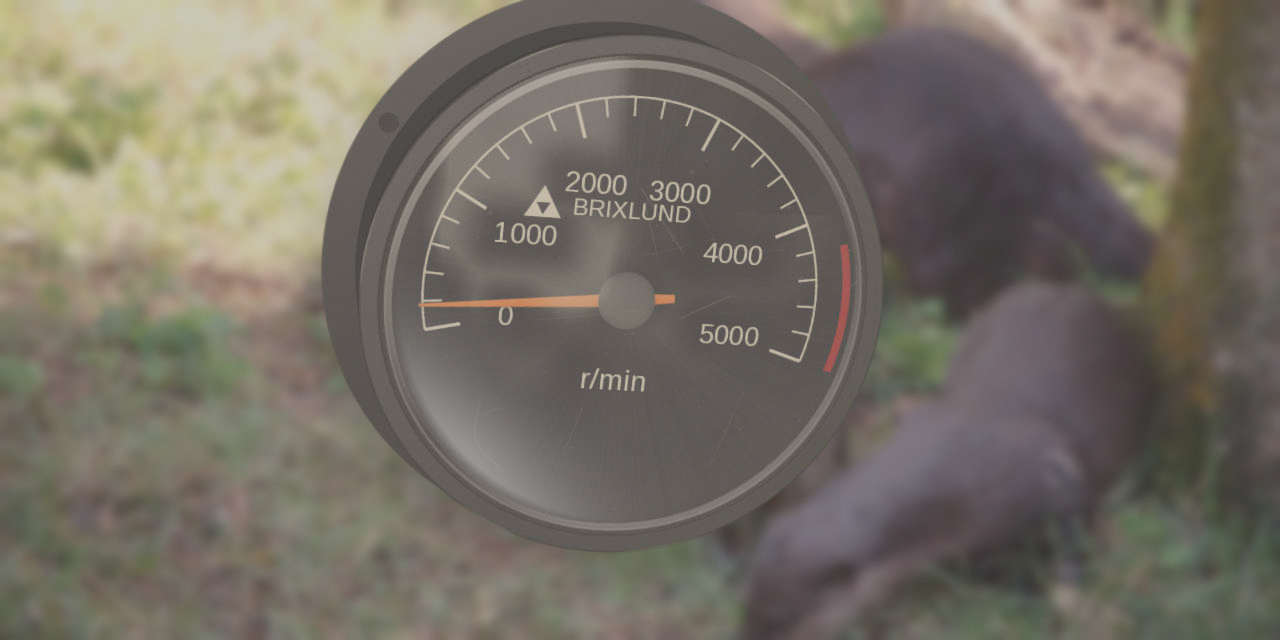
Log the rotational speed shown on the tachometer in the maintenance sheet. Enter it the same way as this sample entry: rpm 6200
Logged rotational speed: rpm 200
